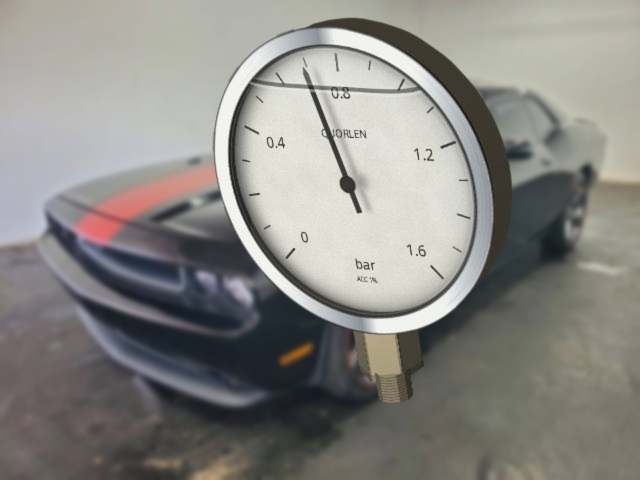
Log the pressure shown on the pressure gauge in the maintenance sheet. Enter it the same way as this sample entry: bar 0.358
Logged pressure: bar 0.7
